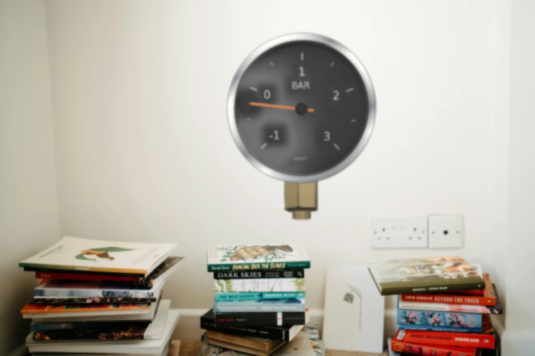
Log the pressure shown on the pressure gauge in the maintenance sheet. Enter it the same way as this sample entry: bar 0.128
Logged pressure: bar -0.25
